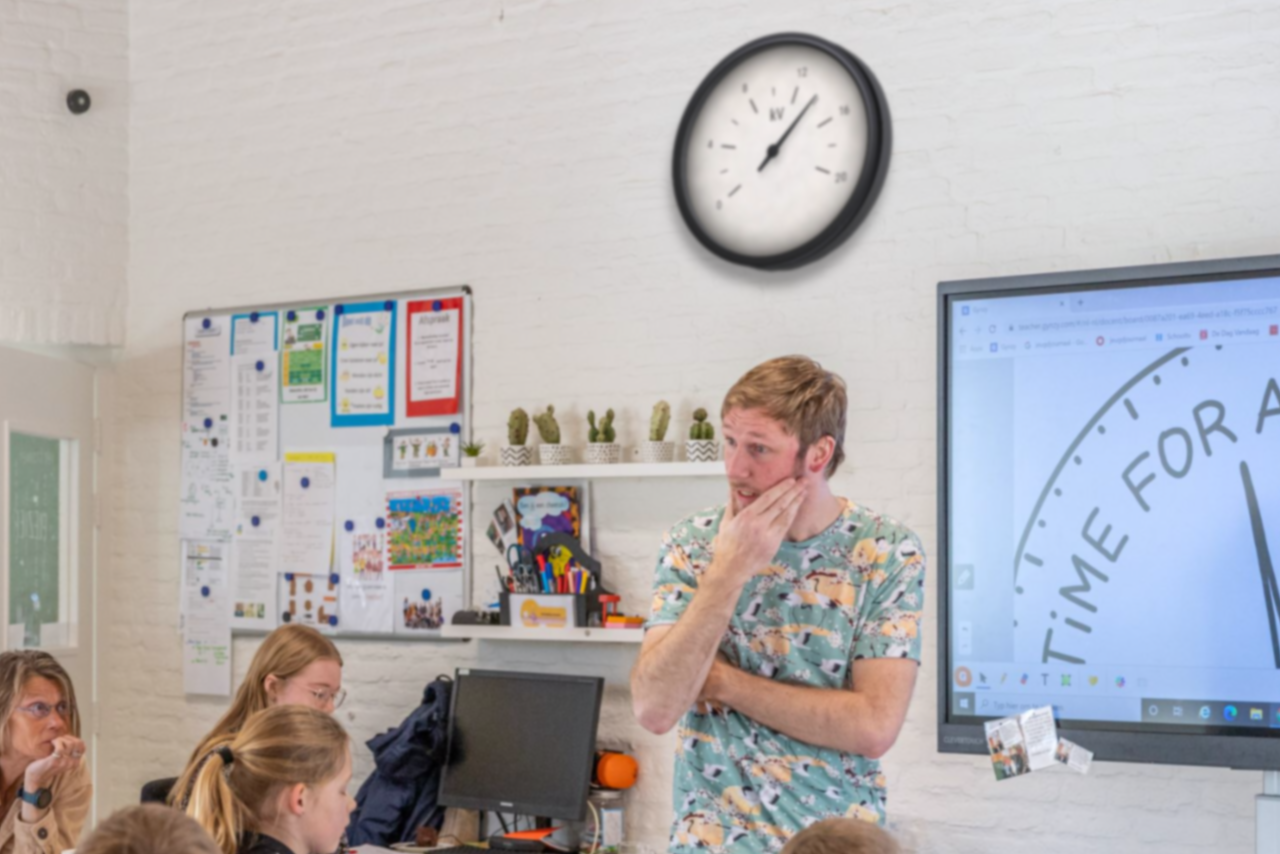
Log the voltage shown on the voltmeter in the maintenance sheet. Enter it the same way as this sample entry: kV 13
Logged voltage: kV 14
